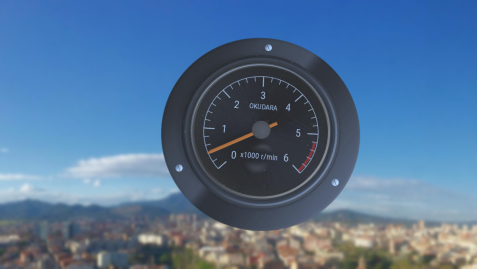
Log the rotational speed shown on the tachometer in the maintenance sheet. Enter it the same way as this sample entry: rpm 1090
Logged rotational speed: rpm 400
